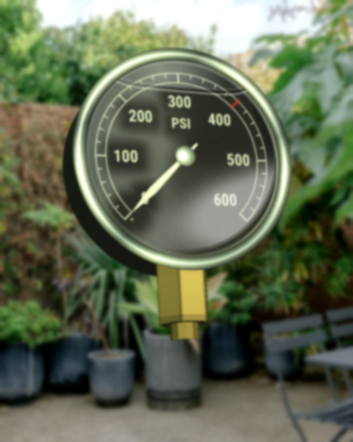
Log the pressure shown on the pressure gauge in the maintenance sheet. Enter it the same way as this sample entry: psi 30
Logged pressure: psi 0
